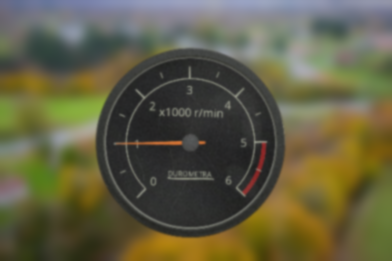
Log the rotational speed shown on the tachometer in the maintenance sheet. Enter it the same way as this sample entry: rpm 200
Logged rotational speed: rpm 1000
